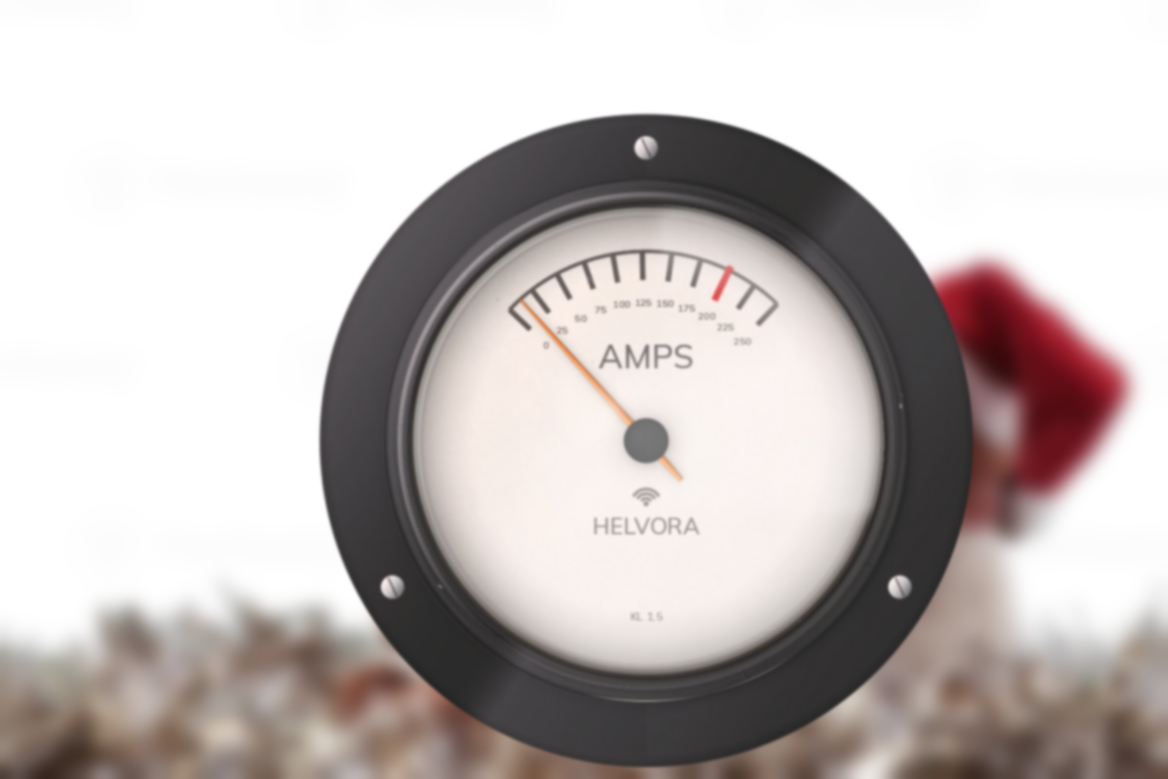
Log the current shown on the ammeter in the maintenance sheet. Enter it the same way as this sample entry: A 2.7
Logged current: A 12.5
